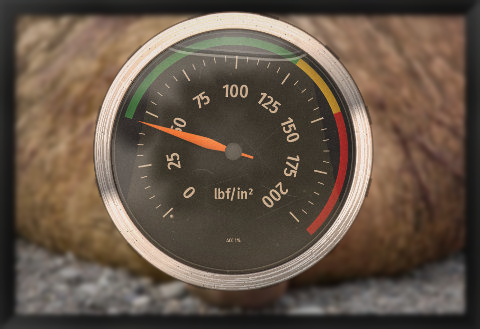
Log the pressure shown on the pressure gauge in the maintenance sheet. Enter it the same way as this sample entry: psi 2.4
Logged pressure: psi 45
